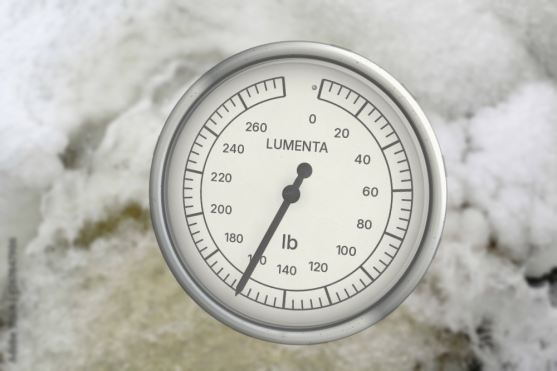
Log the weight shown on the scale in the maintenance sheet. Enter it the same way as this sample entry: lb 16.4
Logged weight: lb 160
